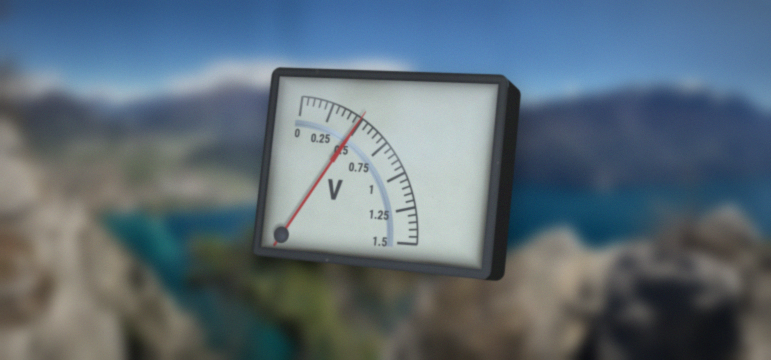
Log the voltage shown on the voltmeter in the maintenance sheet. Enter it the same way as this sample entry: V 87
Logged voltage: V 0.5
